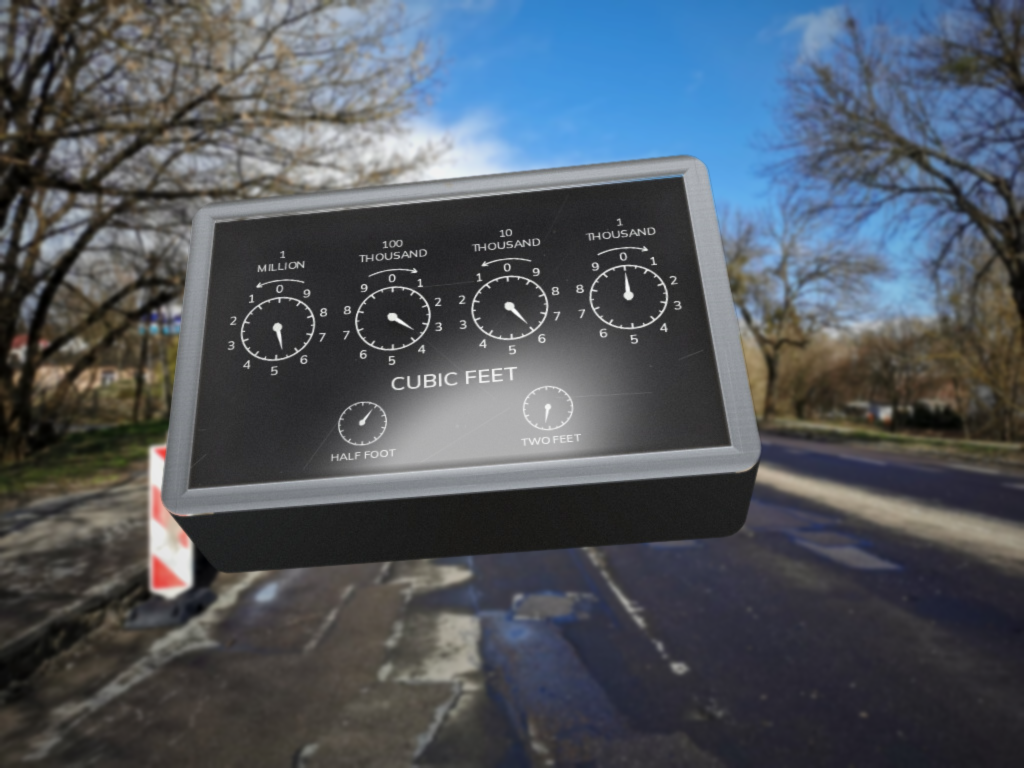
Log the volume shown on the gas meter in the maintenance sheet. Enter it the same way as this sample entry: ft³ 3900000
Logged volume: ft³ 536000
